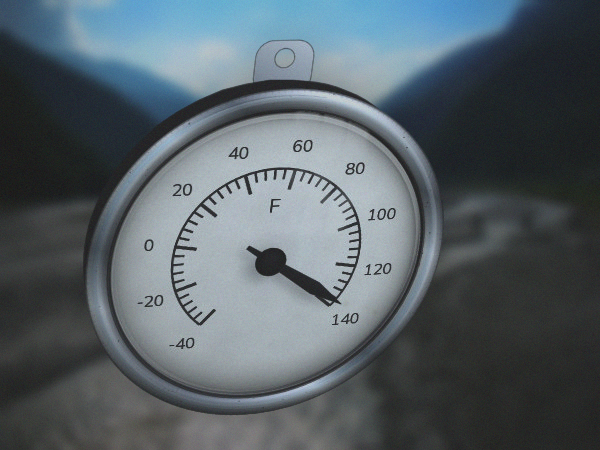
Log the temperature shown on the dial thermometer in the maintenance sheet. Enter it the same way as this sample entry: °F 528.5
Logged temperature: °F 136
